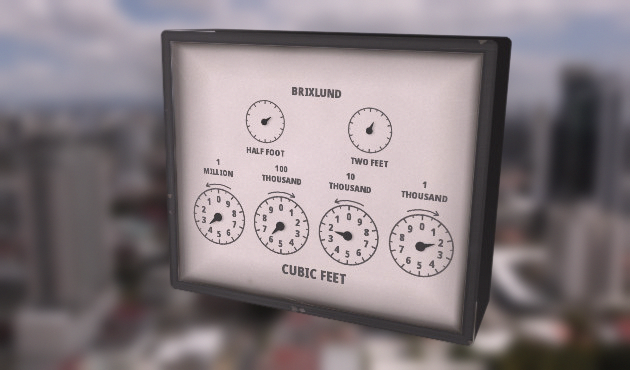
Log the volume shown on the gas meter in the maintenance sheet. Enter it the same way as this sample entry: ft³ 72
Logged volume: ft³ 362200
